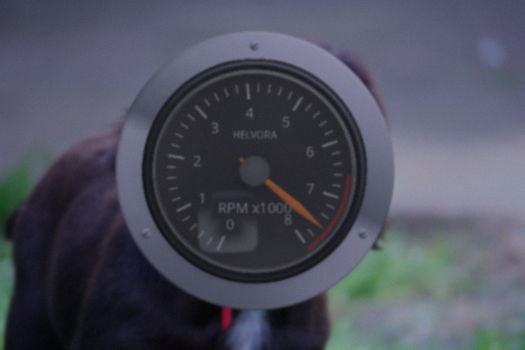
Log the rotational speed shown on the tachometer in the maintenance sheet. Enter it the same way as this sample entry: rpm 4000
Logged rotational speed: rpm 7600
